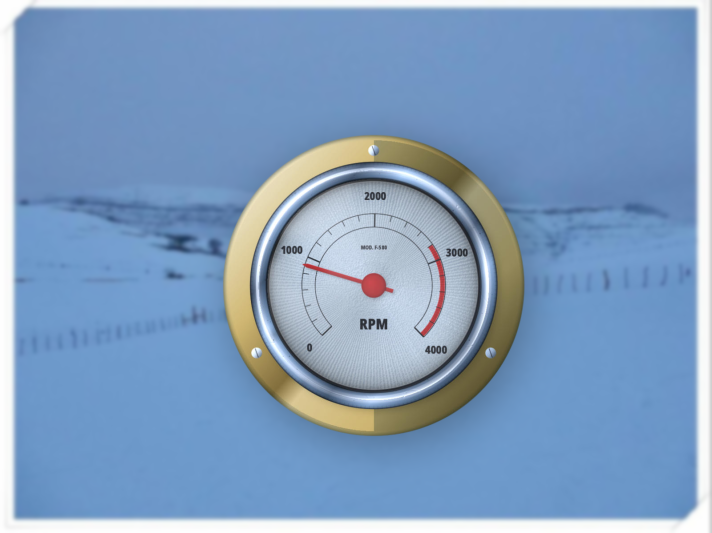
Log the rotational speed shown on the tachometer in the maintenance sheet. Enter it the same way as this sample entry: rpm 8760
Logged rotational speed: rpm 900
